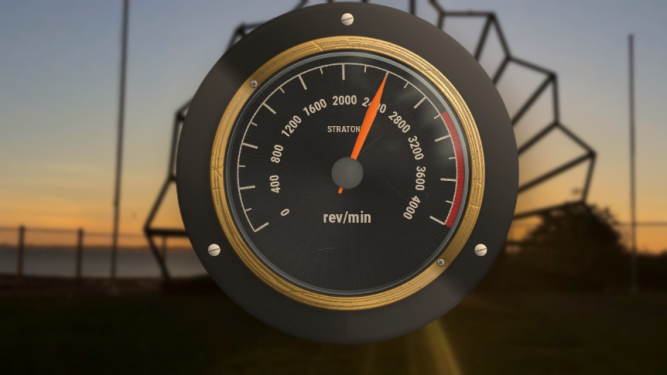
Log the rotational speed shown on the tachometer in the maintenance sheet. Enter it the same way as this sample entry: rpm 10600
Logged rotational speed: rpm 2400
